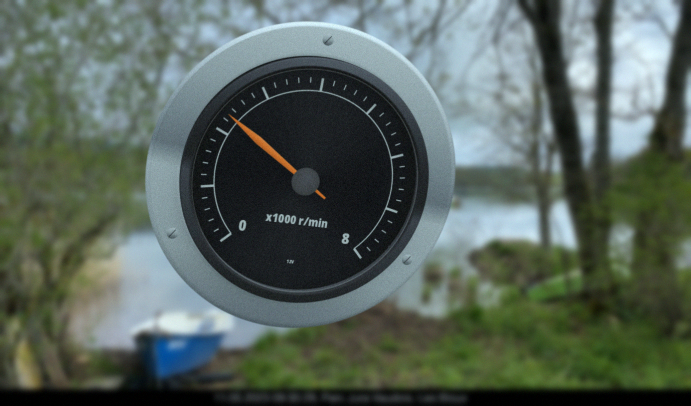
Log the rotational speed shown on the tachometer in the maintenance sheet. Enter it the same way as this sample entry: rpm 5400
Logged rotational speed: rpm 2300
